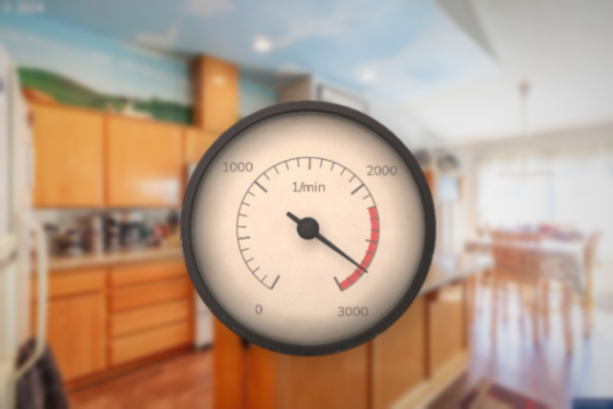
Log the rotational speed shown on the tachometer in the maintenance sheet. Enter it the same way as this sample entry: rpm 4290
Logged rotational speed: rpm 2750
